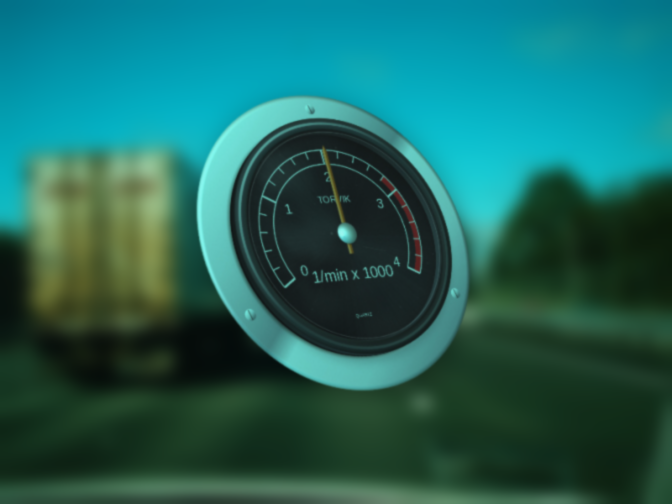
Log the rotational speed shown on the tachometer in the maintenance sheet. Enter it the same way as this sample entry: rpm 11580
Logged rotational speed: rpm 2000
